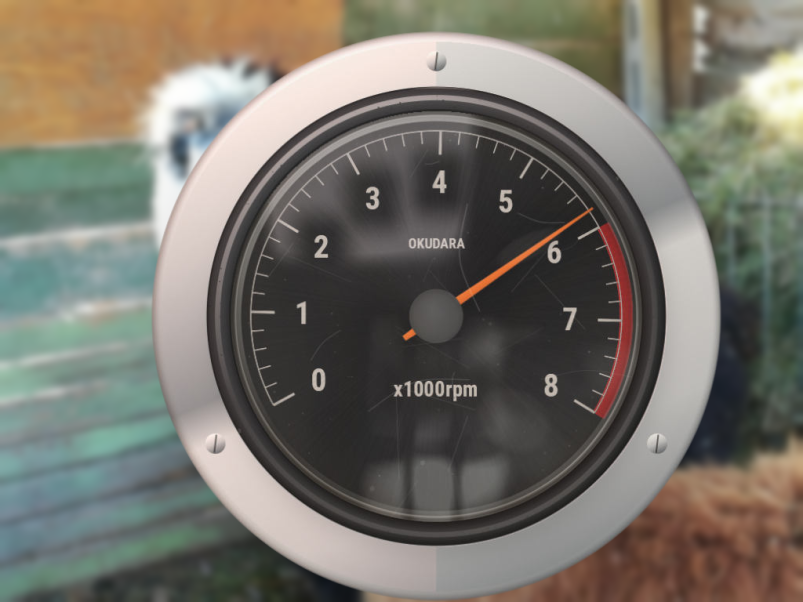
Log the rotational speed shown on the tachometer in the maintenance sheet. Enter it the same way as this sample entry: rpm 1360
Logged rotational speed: rpm 5800
